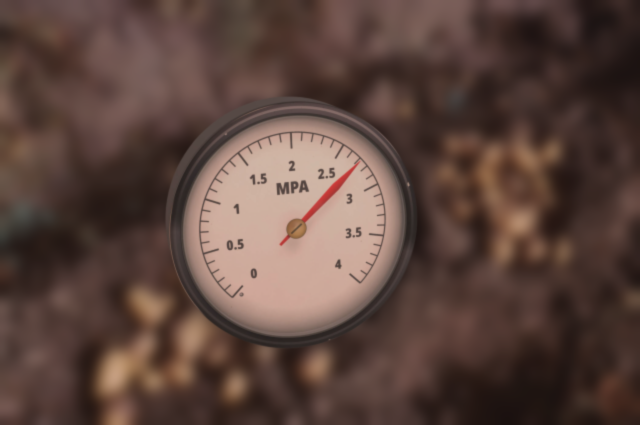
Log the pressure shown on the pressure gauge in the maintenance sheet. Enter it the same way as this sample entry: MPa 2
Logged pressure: MPa 2.7
